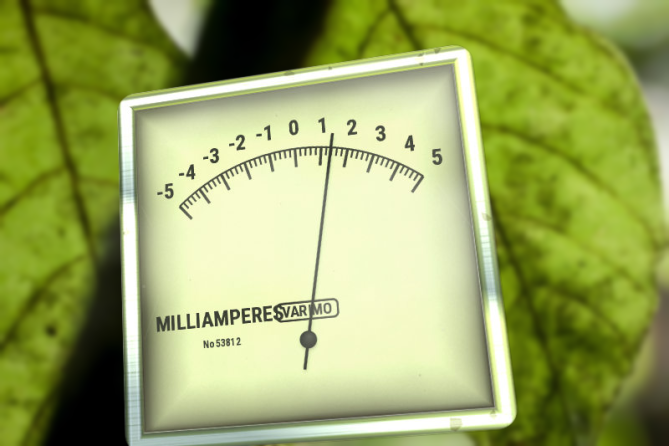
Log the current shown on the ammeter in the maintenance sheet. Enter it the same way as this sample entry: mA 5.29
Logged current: mA 1.4
